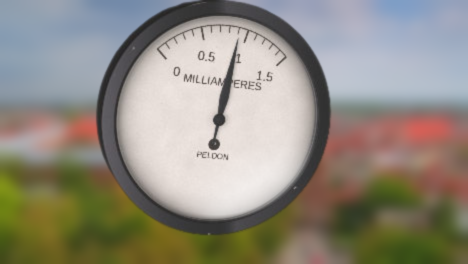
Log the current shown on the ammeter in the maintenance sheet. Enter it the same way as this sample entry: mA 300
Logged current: mA 0.9
